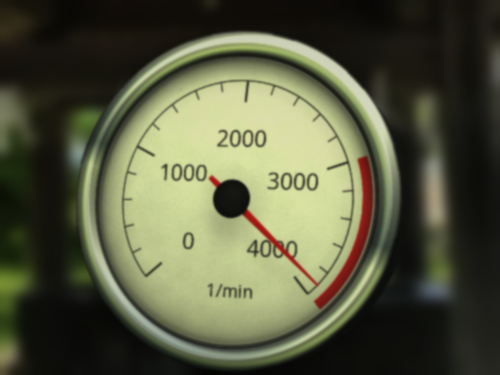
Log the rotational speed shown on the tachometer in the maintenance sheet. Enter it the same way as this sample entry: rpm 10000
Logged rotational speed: rpm 3900
